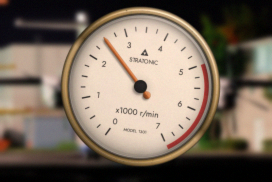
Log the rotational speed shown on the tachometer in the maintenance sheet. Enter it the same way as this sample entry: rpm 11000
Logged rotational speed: rpm 2500
